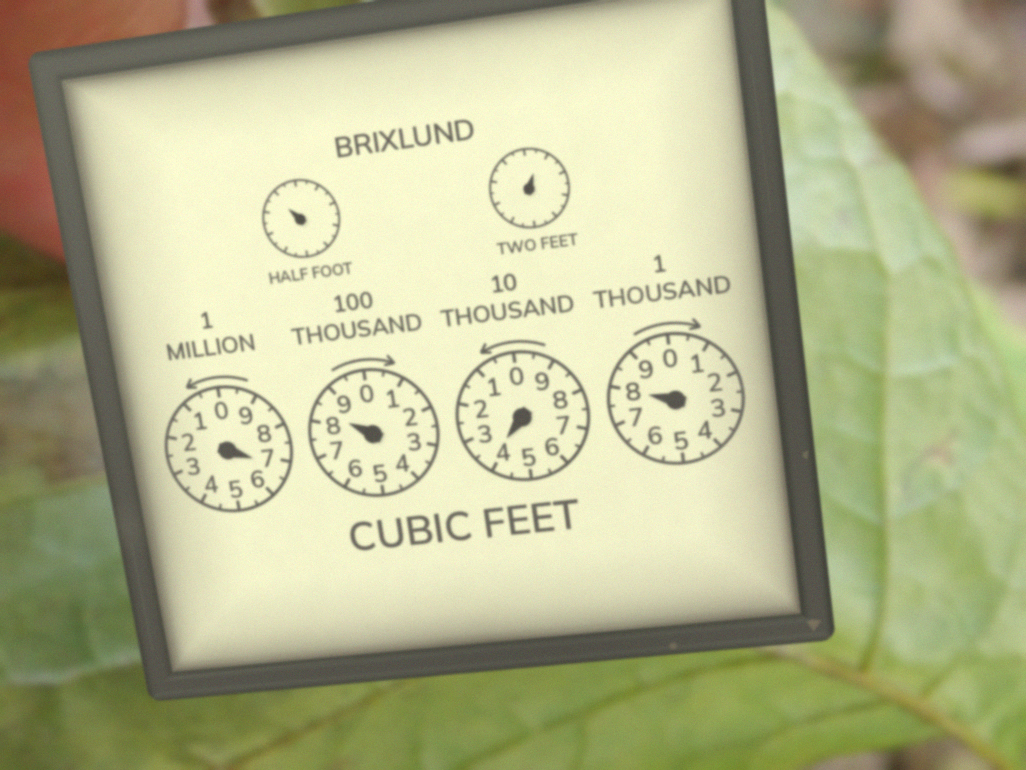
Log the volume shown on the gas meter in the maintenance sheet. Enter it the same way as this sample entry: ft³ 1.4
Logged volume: ft³ 683800
